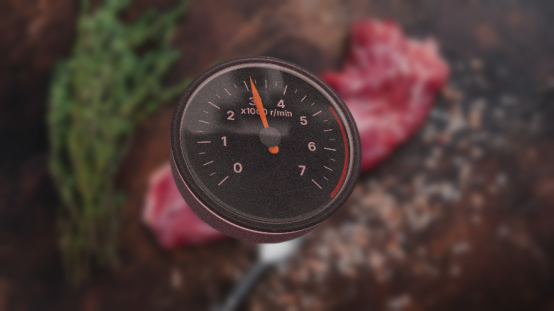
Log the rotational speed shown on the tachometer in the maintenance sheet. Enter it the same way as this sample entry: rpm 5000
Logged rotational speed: rpm 3125
